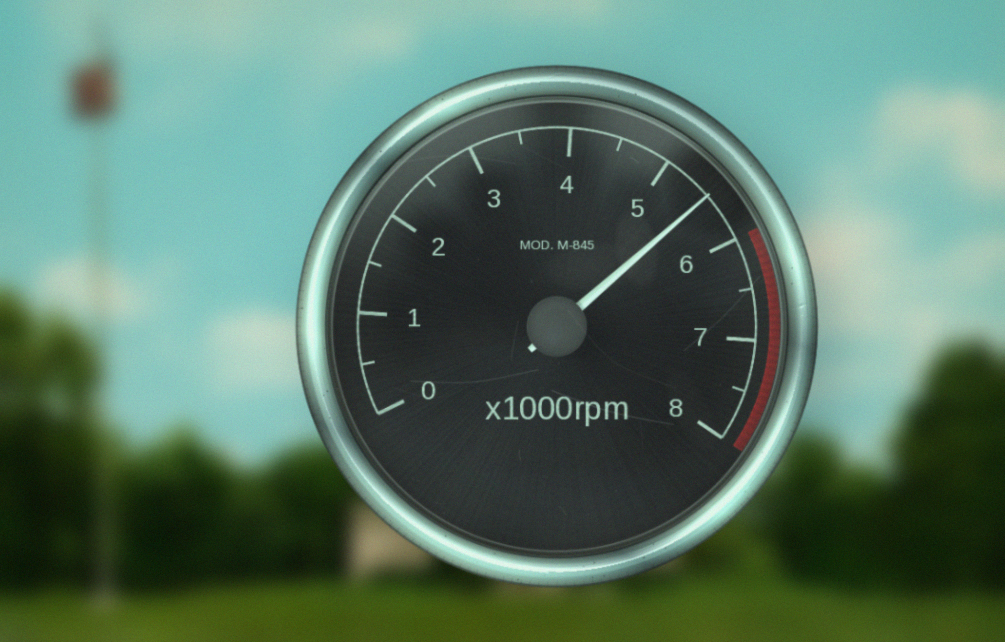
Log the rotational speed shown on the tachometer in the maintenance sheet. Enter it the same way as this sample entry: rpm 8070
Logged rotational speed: rpm 5500
